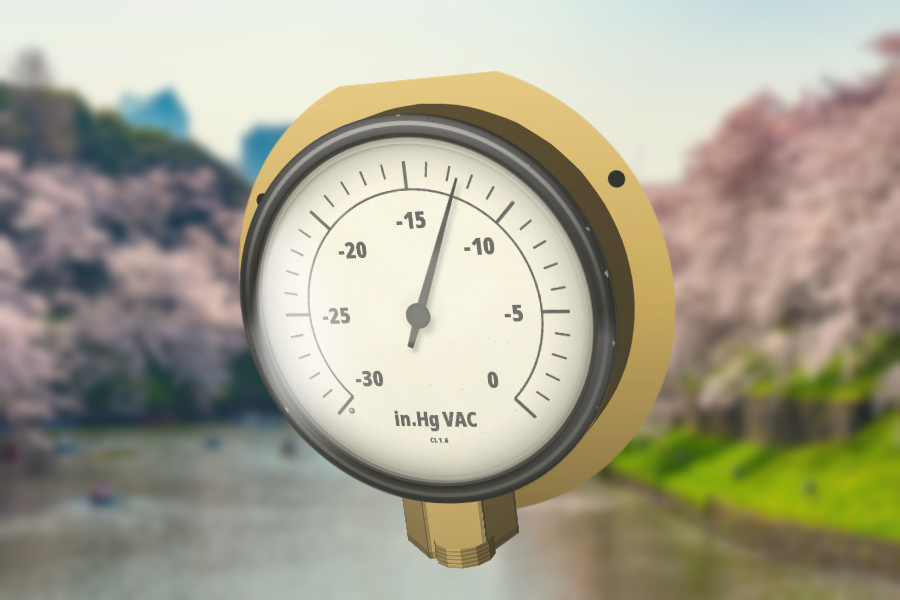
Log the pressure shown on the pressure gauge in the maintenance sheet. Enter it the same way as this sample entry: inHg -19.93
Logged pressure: inHg -12.5
